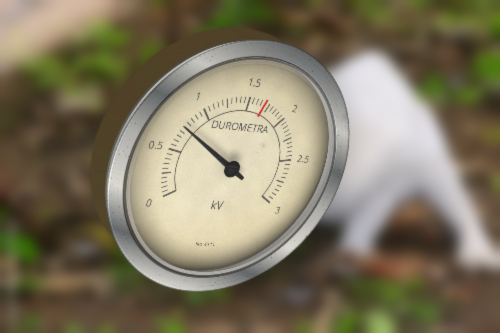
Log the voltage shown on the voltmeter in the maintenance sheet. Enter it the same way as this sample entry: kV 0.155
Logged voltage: kV 0.75
